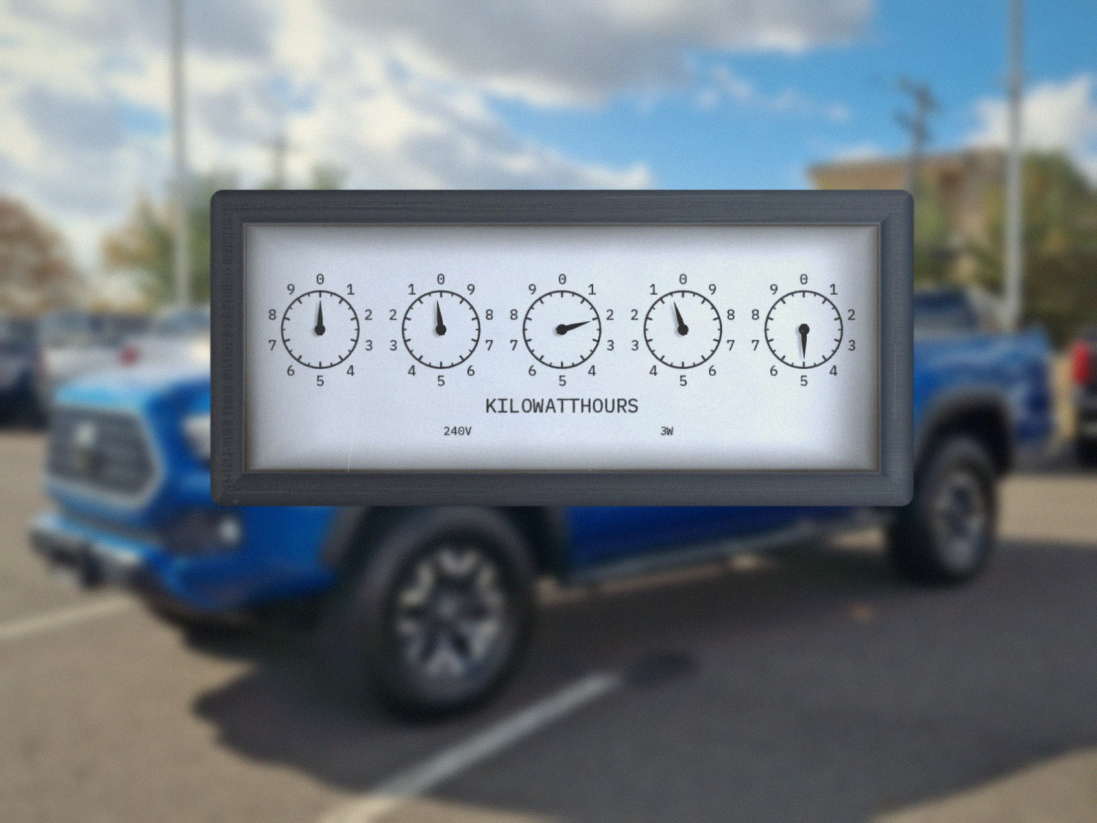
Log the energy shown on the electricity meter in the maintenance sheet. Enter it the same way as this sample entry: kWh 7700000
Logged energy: kWh 205
